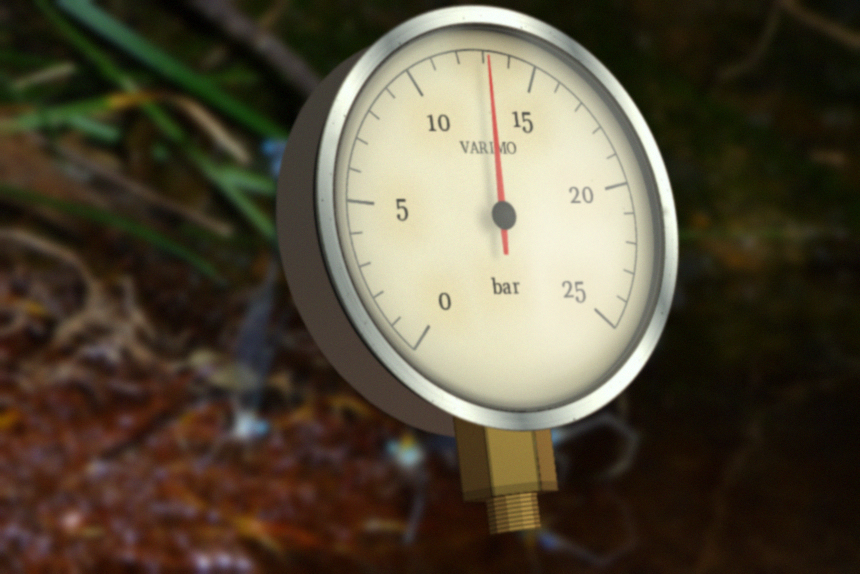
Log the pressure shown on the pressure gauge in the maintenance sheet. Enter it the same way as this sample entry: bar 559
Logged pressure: bar 13
